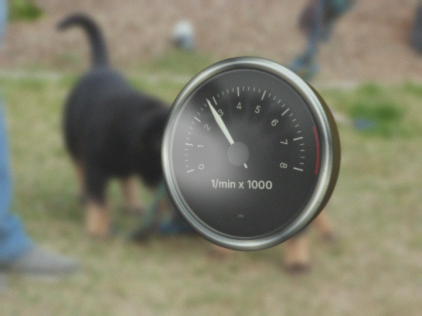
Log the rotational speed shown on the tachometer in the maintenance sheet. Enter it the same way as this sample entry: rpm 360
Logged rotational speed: rpm 2800
